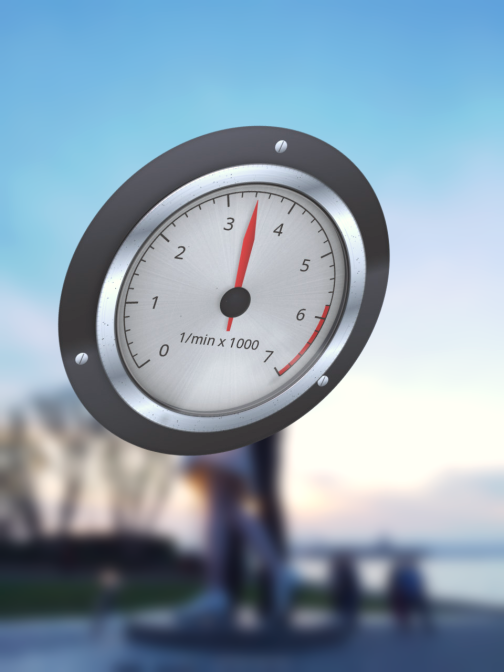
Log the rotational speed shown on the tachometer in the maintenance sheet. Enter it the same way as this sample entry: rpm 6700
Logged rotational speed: rpm 3400
